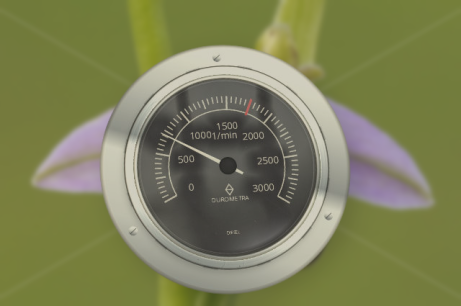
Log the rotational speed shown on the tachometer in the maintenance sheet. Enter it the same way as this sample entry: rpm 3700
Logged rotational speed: rpm 700
